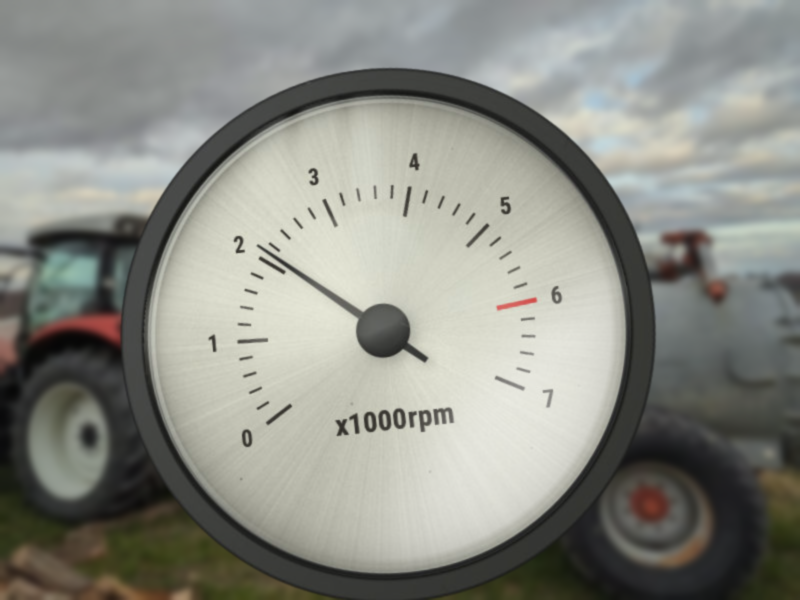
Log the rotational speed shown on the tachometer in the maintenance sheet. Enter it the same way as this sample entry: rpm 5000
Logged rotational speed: rpm 2100
